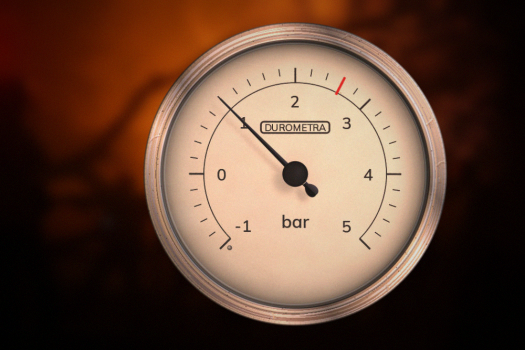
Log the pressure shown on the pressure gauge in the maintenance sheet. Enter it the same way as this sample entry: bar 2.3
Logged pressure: bar 1
